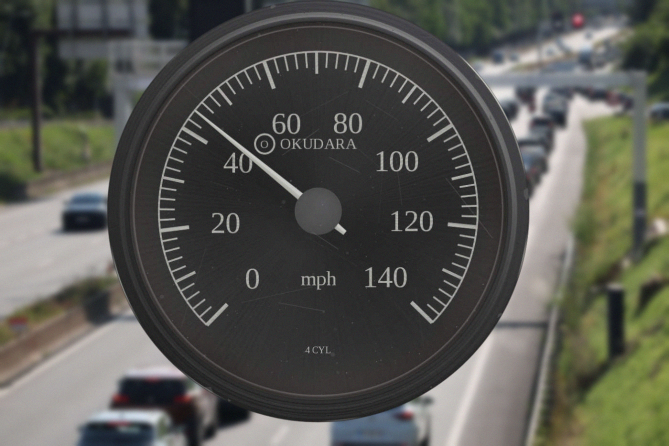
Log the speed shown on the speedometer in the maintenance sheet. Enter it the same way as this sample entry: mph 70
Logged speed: mph 44
